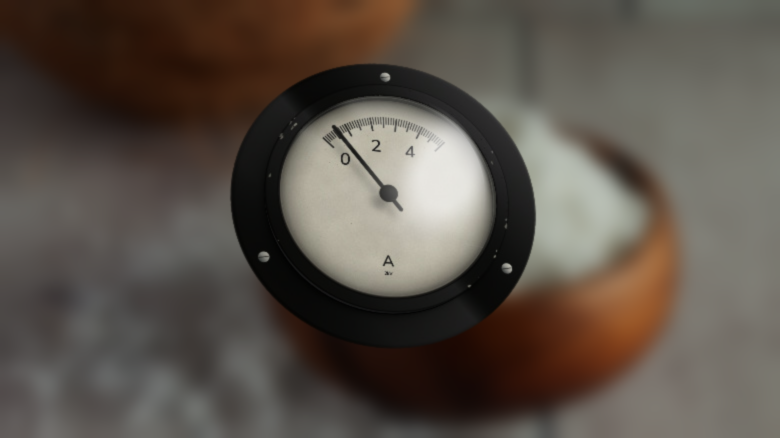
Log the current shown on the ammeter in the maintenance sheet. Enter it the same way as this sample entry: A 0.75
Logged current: A 0.5
